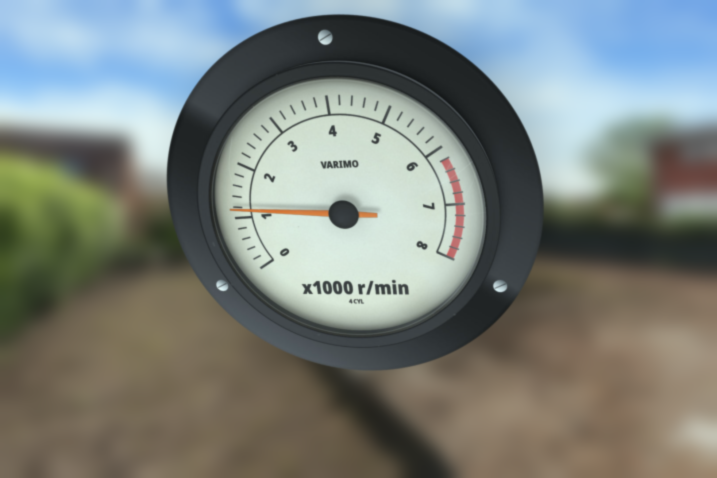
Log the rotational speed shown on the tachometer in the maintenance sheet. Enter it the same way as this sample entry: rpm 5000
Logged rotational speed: rpm 1200
